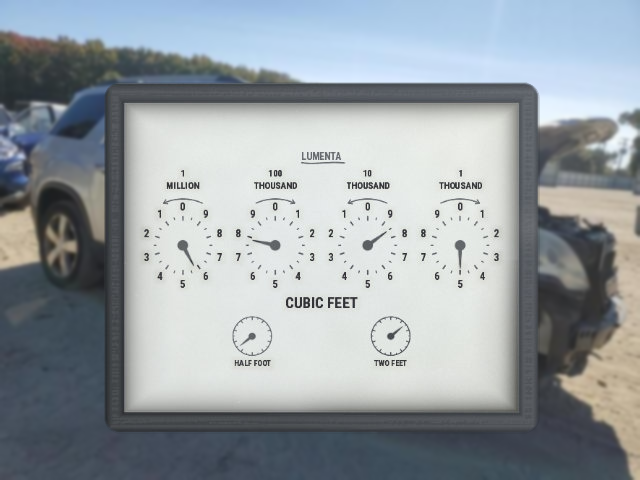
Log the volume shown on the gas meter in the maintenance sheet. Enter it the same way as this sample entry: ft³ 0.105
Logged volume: ft³ 578500
